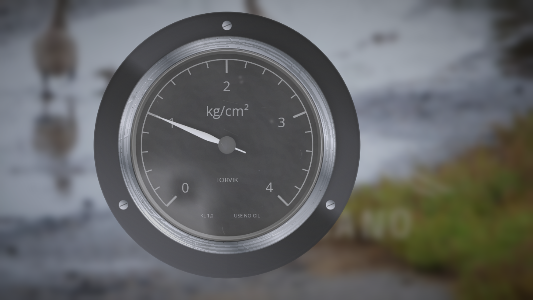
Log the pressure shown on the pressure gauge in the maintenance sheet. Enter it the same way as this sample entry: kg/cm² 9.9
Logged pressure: kg/cm² 1
